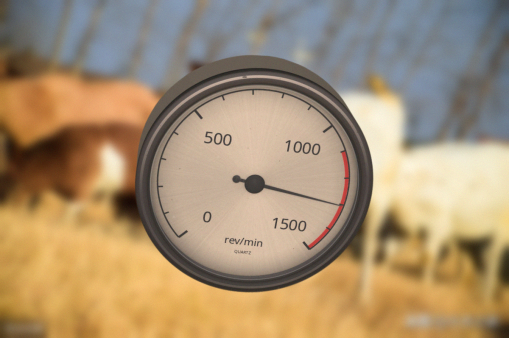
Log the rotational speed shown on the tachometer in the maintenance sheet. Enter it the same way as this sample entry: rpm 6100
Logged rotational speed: rpm 1300
